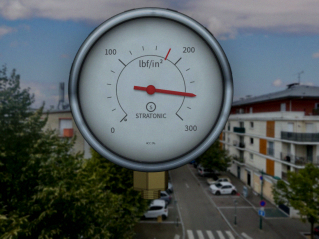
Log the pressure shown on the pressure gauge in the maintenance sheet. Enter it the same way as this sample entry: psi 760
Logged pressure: psi 260
